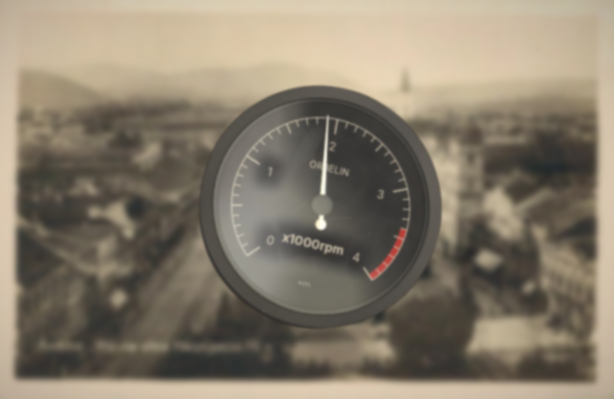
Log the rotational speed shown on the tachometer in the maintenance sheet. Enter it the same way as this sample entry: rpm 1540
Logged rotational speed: rpm 1900
